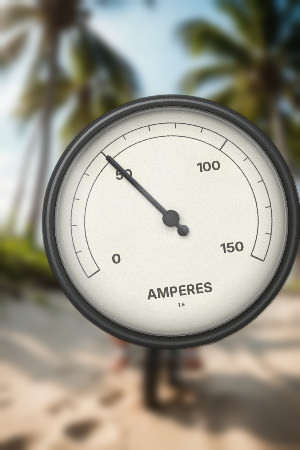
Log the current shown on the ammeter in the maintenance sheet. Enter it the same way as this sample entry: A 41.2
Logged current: A 50
